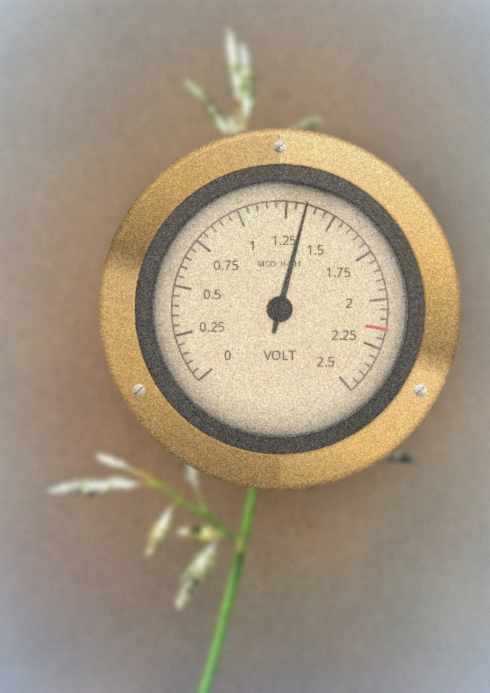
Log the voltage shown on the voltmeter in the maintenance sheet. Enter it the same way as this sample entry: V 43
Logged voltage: V 1.35
